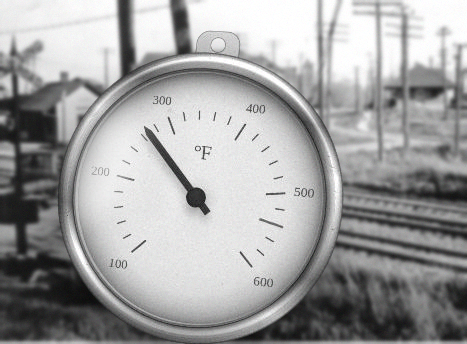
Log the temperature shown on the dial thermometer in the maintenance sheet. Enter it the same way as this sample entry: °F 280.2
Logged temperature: °F 270
